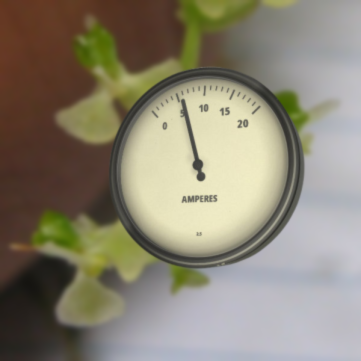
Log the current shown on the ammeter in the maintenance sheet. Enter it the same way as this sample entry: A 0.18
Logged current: A 6
